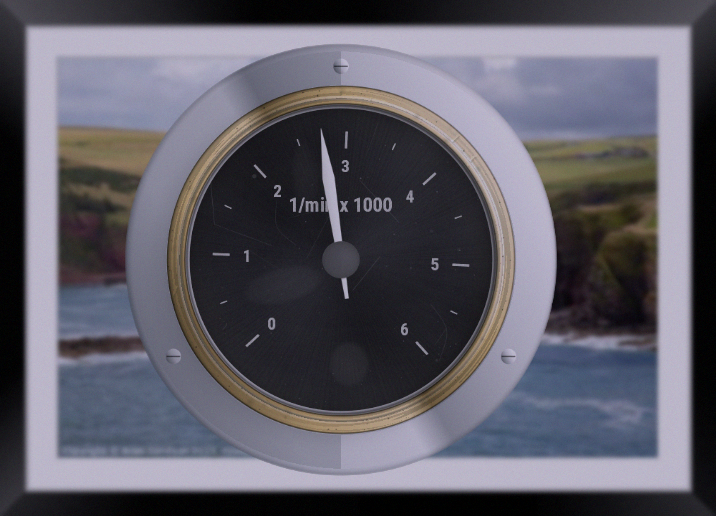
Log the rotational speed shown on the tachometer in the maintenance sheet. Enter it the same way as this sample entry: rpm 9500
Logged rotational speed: rpm 2750
